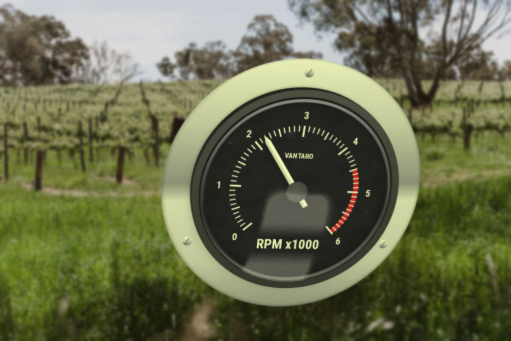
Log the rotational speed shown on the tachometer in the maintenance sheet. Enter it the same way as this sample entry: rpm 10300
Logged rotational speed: rpm 2200
